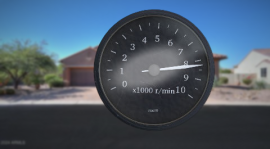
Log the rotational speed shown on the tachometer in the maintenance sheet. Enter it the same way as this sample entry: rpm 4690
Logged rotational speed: rpm 8250
